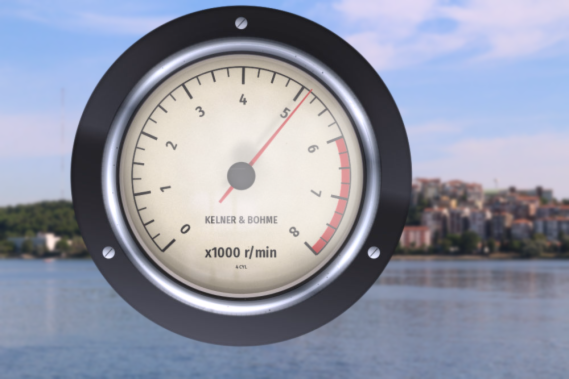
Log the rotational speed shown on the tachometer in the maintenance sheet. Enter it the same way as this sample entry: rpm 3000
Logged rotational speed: rpm 5125
